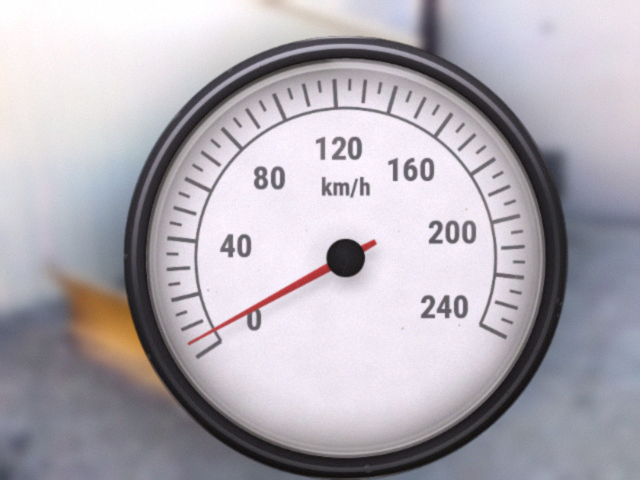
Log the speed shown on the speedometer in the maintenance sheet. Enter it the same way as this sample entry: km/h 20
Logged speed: km/h 5
